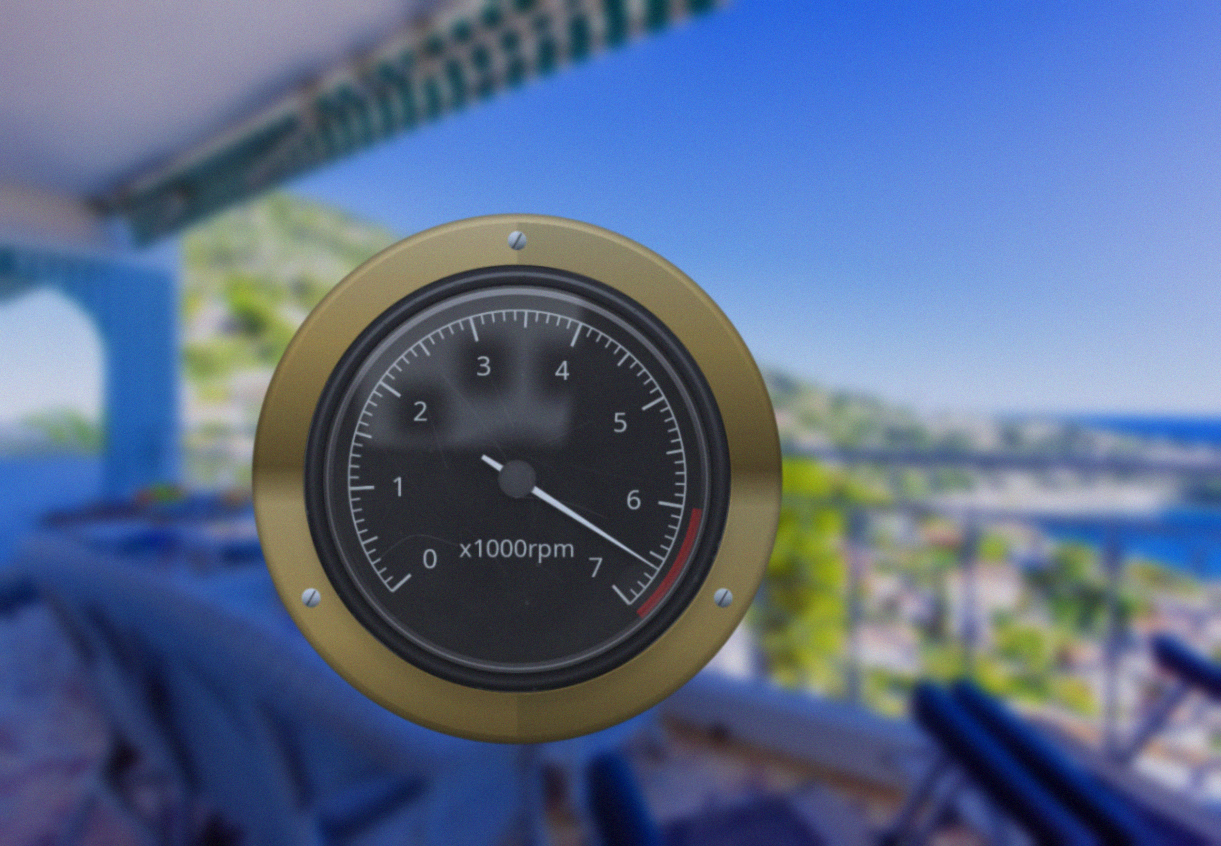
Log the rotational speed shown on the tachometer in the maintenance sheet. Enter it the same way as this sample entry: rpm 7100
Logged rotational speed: rpm 6600
